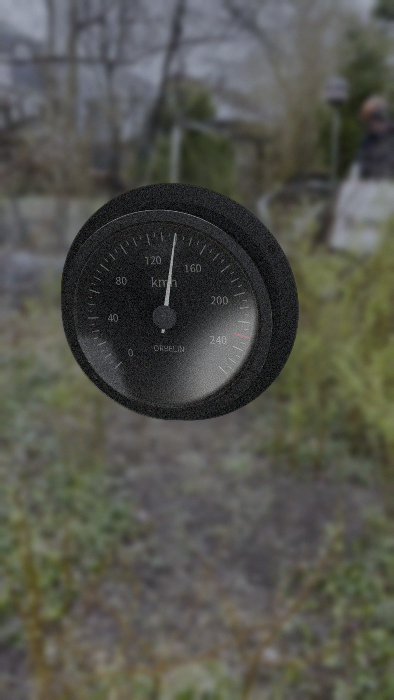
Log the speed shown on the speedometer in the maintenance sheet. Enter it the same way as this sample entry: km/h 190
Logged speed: km/h 140
